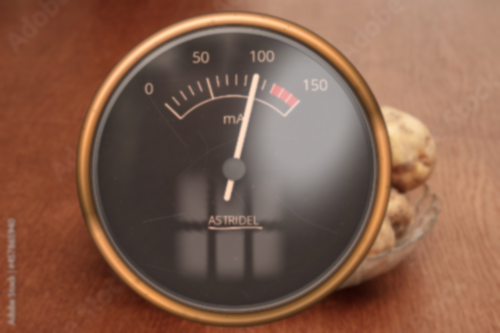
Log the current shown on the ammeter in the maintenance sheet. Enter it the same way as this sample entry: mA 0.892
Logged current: mA 100
